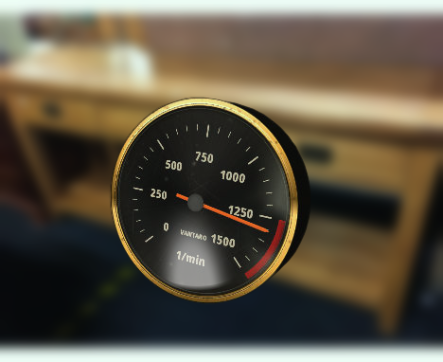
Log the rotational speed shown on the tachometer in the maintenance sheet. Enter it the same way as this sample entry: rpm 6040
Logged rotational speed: rpm 1300
